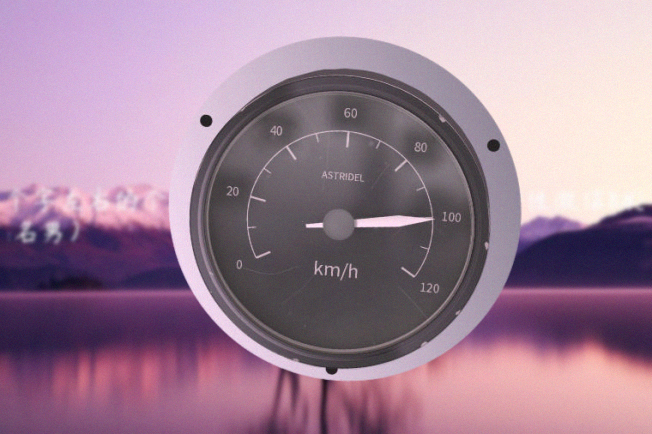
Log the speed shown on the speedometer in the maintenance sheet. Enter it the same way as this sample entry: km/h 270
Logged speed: km/h 100
